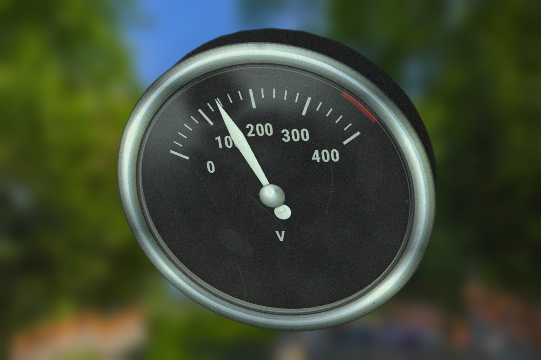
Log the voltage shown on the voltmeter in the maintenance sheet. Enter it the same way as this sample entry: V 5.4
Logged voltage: V 140
